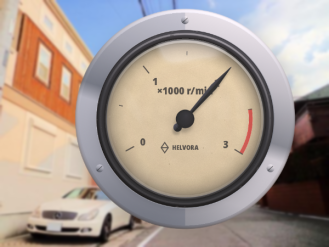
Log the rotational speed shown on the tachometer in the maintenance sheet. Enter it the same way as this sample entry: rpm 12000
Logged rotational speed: rpm 2000
